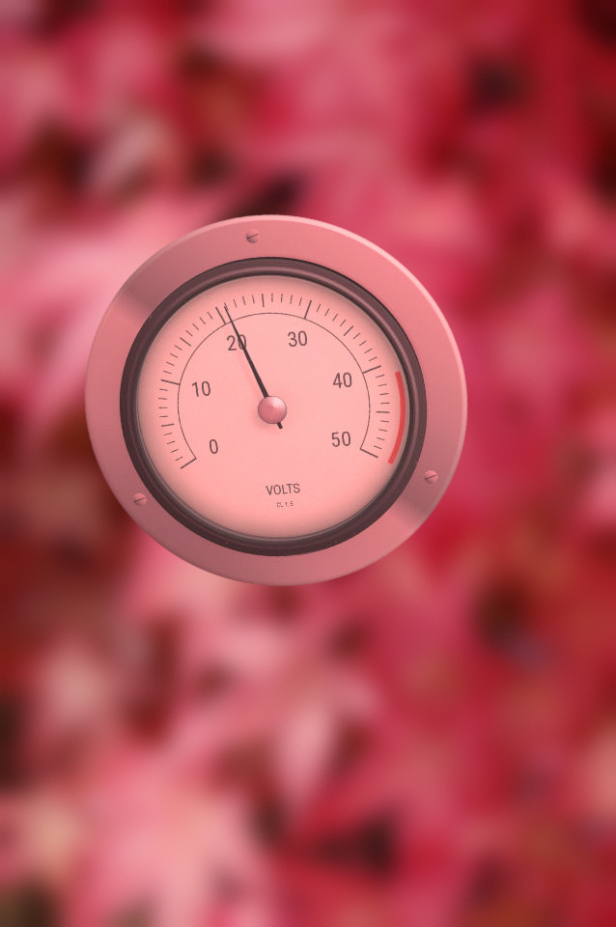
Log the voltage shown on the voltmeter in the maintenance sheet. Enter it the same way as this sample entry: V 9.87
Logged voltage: V 21
